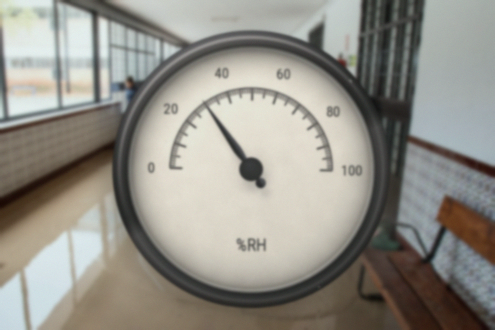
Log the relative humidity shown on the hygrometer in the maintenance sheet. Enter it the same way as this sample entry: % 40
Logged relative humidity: % 30
